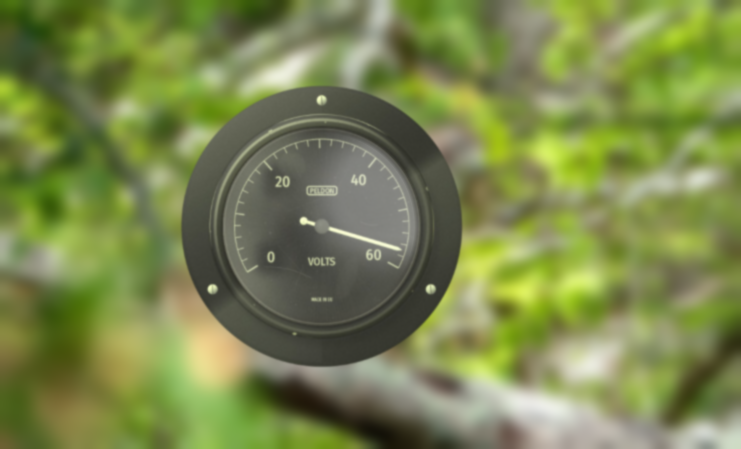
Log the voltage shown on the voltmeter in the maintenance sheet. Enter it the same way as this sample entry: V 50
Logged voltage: V 57
